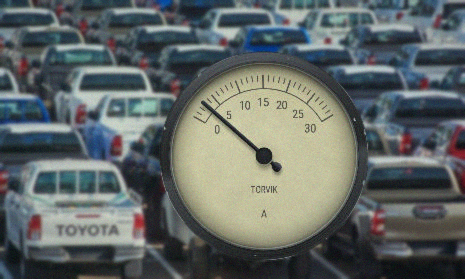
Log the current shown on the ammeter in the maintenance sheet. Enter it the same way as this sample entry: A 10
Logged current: A 3
